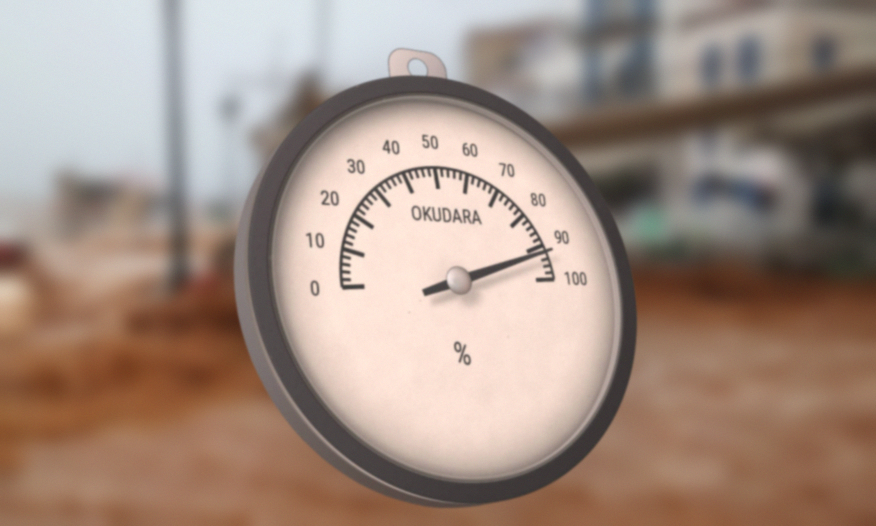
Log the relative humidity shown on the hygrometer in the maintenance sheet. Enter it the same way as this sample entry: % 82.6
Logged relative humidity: % 92
